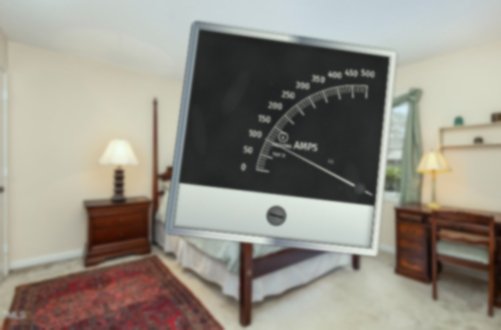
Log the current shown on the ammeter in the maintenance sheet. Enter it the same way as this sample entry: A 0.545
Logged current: A 100
